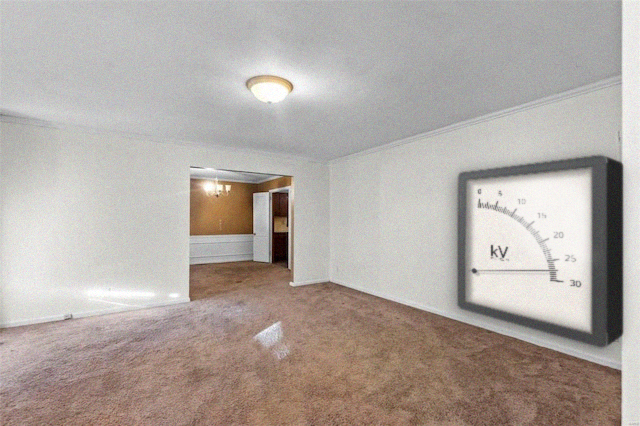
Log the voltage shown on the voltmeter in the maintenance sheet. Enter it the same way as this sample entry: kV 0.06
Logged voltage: kV 27.5
